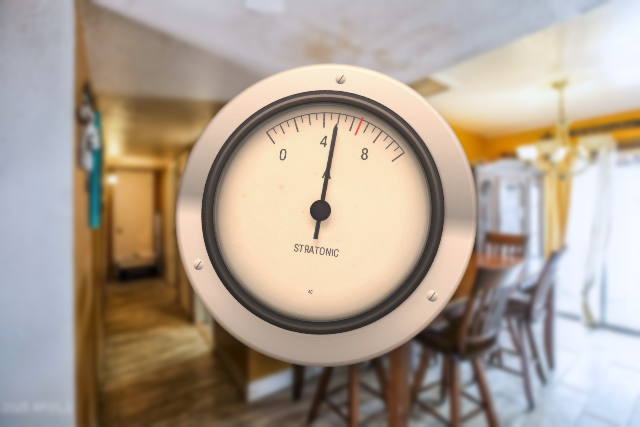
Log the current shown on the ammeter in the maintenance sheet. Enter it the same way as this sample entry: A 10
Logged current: A 5
